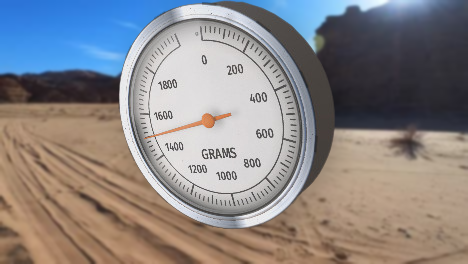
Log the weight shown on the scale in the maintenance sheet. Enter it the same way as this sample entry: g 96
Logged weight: g 1500
